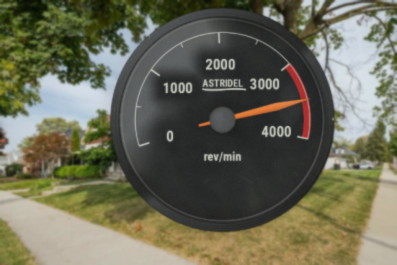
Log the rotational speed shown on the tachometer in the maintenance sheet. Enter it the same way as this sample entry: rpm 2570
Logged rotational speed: rpm 3500
